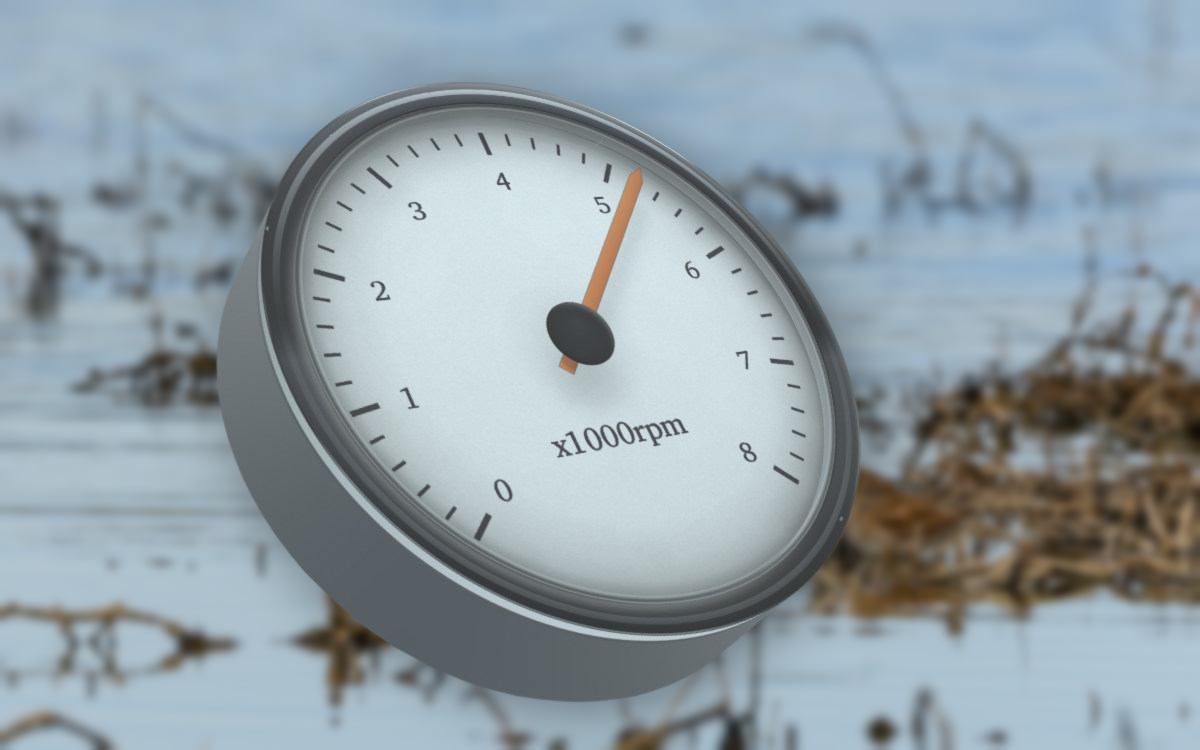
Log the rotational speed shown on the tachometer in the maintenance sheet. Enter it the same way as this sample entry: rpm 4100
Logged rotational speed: rpm 5200
